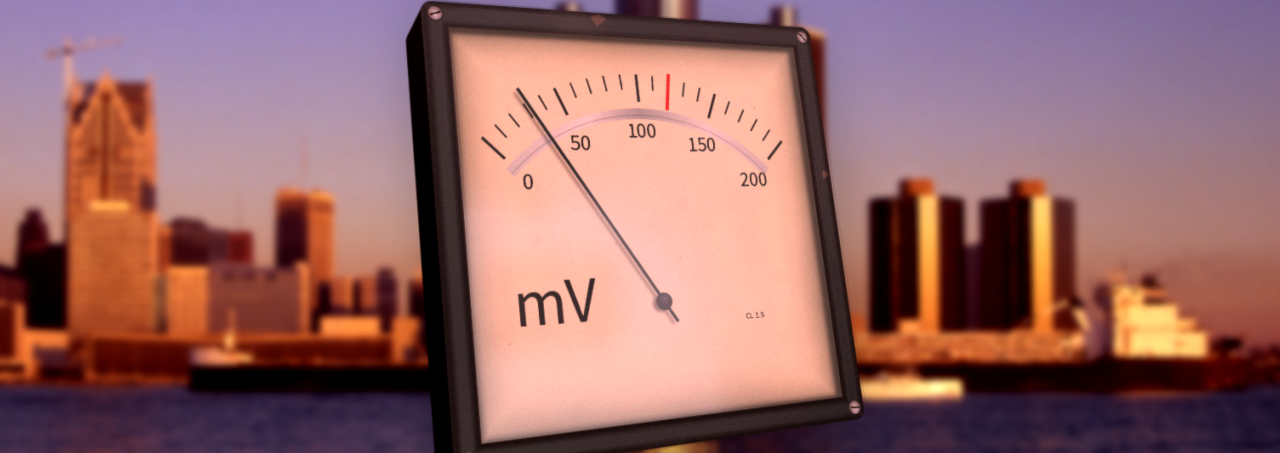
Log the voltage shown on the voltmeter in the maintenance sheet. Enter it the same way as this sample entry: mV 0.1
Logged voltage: mV 30
